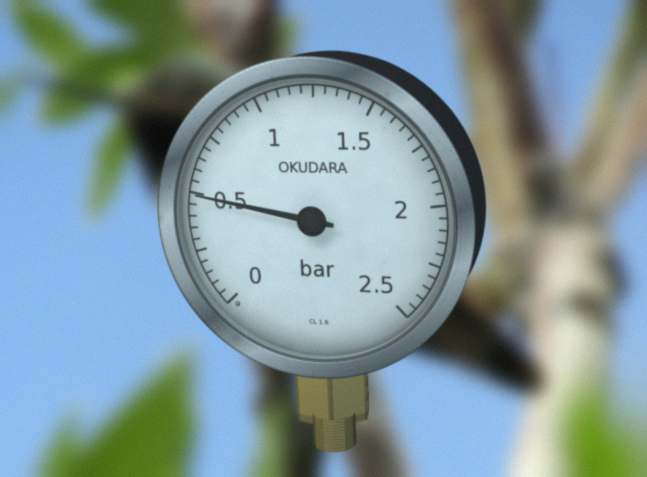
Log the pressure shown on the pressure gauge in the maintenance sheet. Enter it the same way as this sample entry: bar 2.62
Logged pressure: bar 0.5
